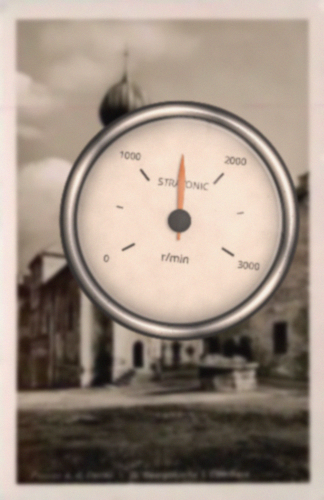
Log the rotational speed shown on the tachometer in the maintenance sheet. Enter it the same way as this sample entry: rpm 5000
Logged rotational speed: rpm 1500
